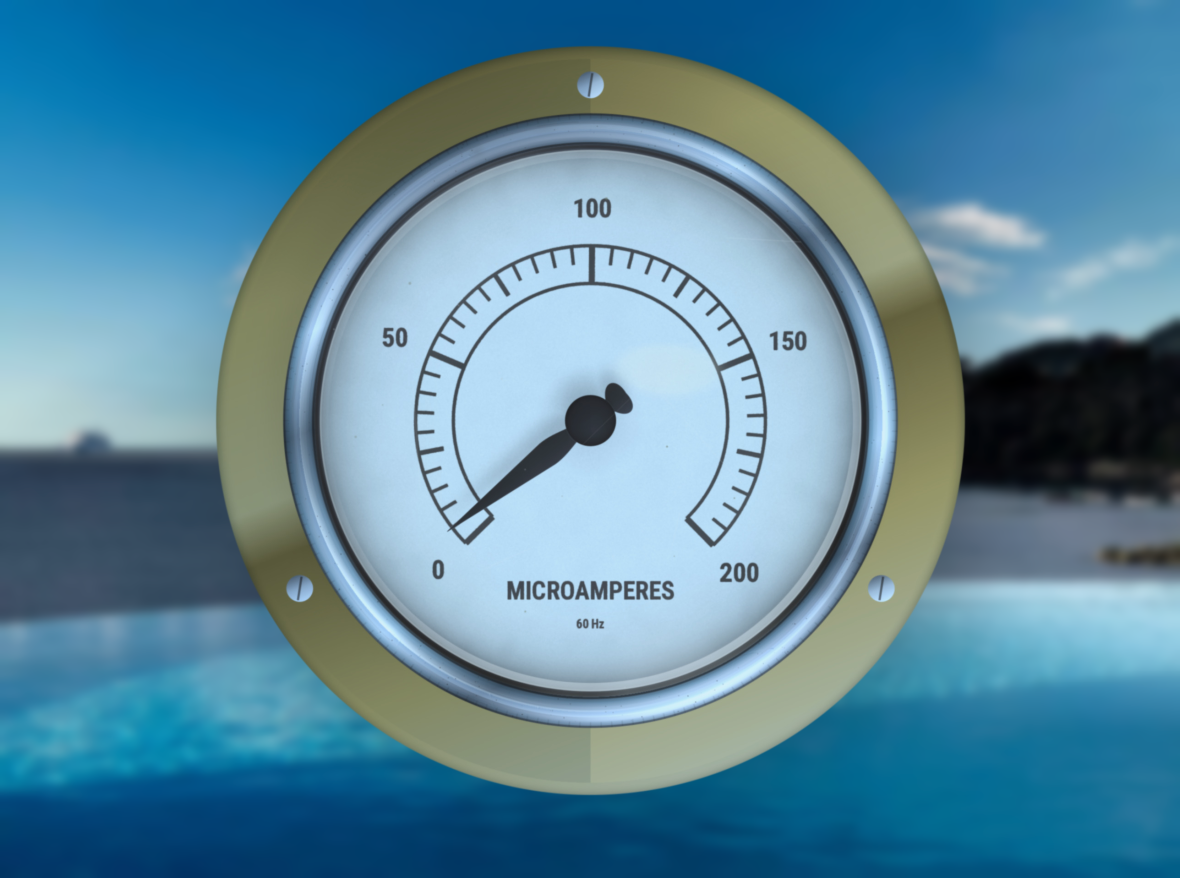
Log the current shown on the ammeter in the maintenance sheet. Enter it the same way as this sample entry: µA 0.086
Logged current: µA 5
